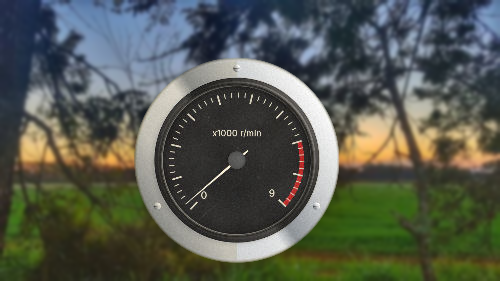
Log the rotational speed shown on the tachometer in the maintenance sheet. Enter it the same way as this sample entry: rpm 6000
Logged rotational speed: rpm 200
